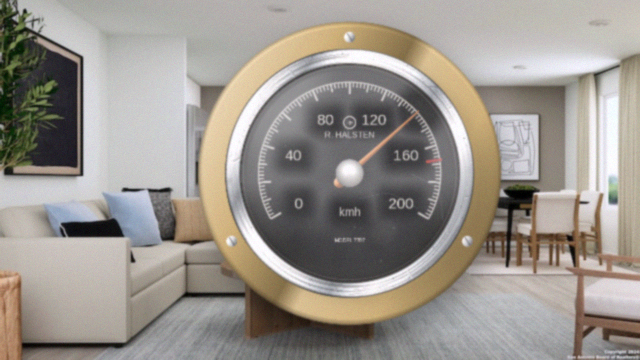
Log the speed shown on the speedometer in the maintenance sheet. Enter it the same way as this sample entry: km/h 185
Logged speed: km/h 140
